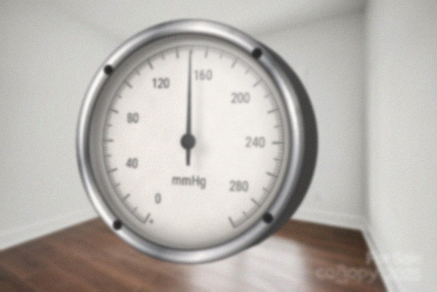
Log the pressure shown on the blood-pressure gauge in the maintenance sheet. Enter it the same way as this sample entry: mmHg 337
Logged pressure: mmHg 150
